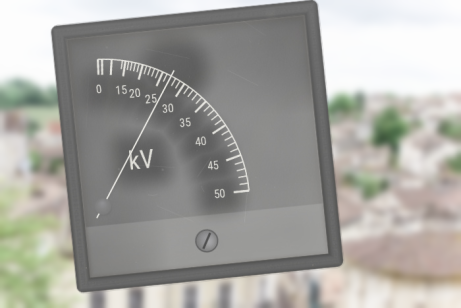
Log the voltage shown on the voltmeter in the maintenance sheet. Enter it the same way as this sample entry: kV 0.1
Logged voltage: kV 27
